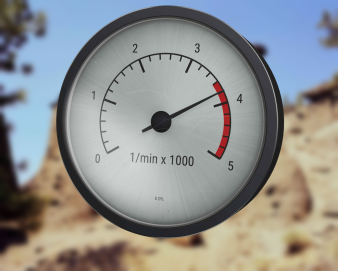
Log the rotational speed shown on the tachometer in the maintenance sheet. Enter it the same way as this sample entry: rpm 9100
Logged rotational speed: rpm 3800
